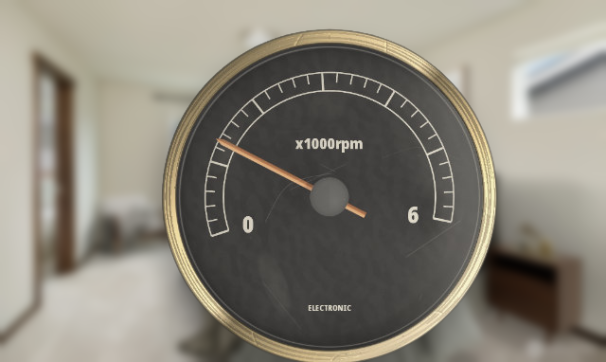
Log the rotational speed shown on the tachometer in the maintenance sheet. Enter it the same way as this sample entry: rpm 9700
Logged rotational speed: rpm 1300
